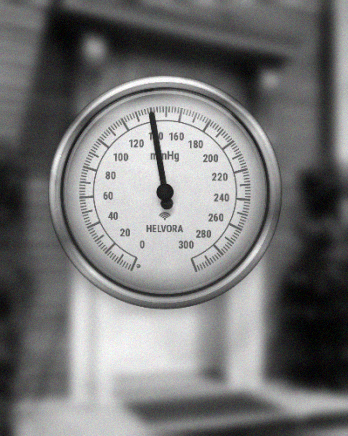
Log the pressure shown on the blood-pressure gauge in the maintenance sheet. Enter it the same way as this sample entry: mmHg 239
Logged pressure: mmHg 140
